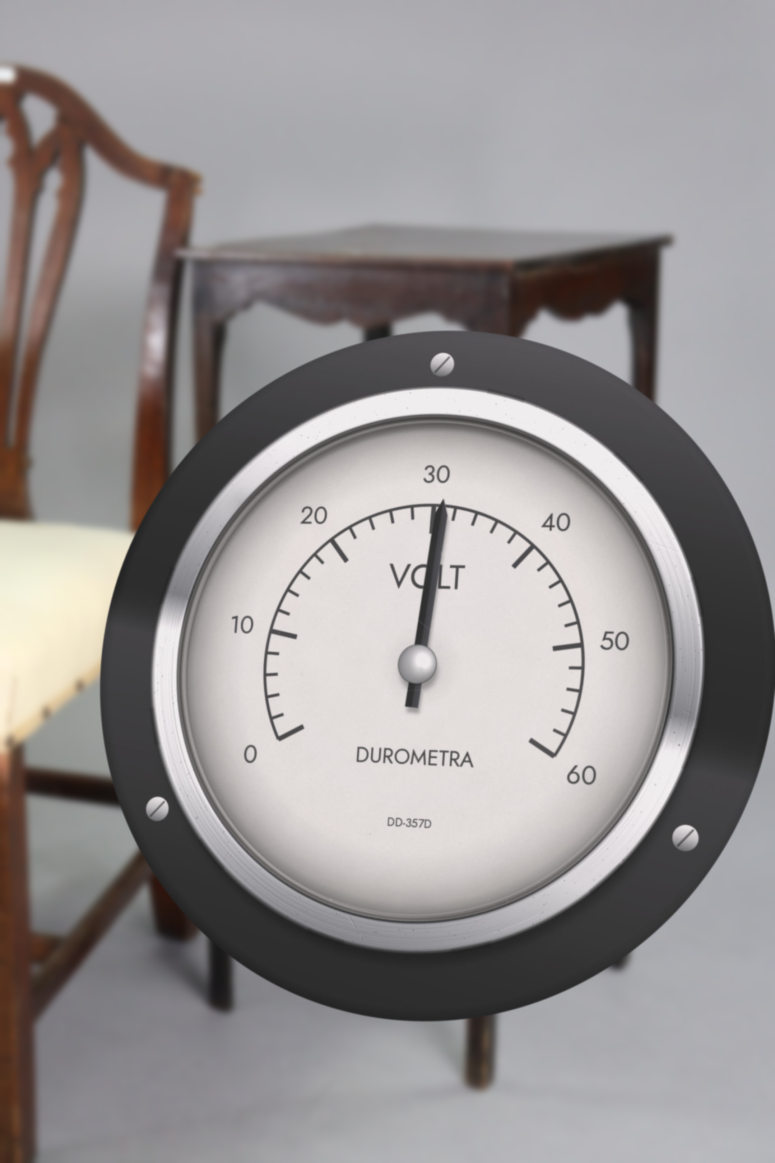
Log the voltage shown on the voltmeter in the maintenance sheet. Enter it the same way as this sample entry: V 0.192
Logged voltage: V 31
